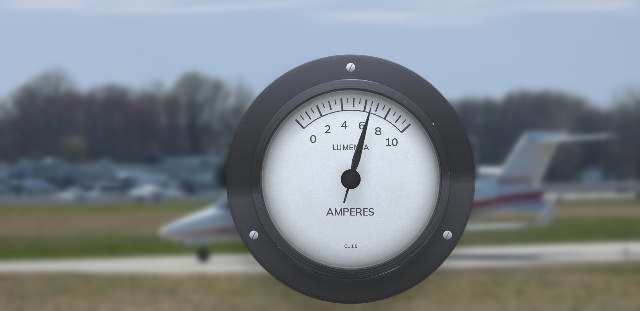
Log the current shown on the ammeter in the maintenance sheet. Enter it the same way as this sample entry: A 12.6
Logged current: A 6.5
